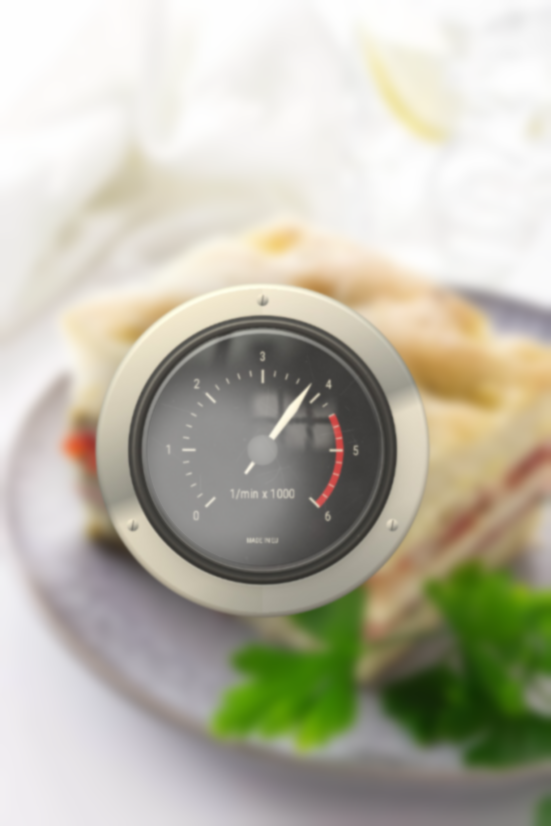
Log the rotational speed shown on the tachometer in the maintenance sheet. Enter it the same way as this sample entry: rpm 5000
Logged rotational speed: rpm 3800
